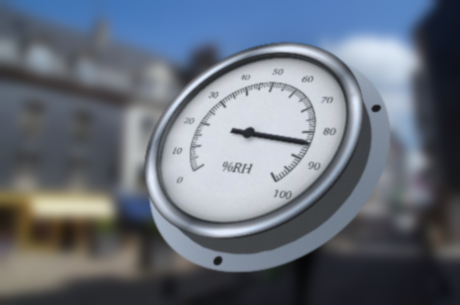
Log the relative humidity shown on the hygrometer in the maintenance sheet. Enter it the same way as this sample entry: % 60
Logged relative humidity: % 85
